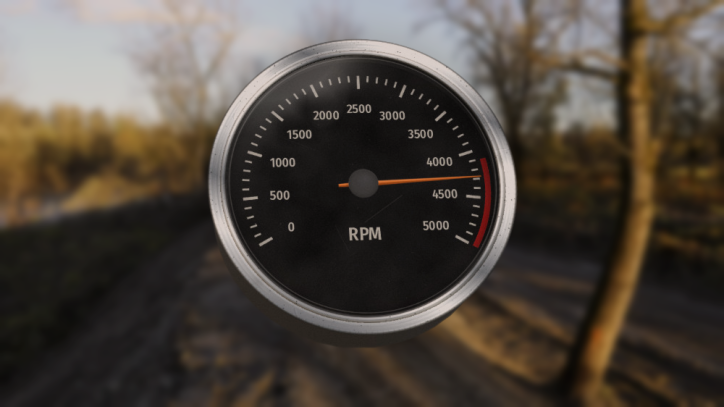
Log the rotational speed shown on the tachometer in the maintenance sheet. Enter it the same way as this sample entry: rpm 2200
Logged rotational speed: rpm 4300
